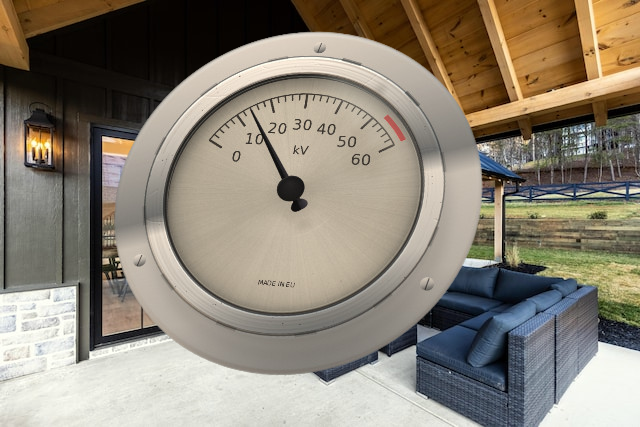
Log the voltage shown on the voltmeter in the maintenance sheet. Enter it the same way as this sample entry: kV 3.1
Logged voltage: kV 14
